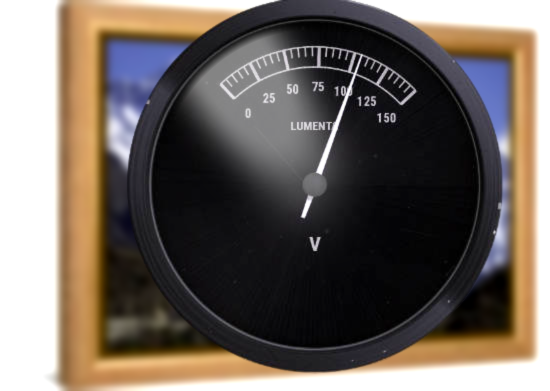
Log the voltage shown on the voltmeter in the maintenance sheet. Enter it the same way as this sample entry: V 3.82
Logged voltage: V 105
